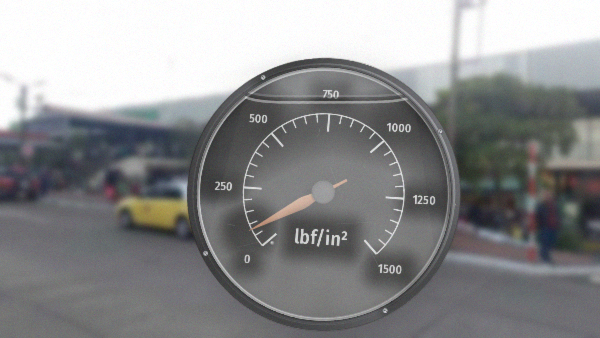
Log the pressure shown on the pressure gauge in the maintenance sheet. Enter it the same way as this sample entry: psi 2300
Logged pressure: psi 75
